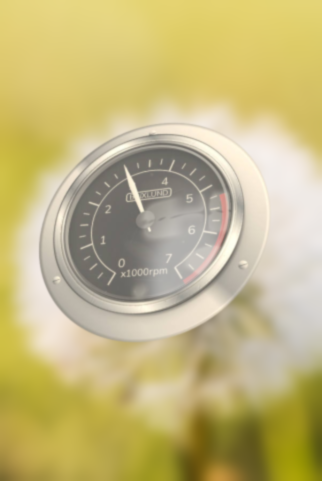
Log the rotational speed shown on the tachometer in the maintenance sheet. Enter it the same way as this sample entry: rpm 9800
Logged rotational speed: rpm 3000
